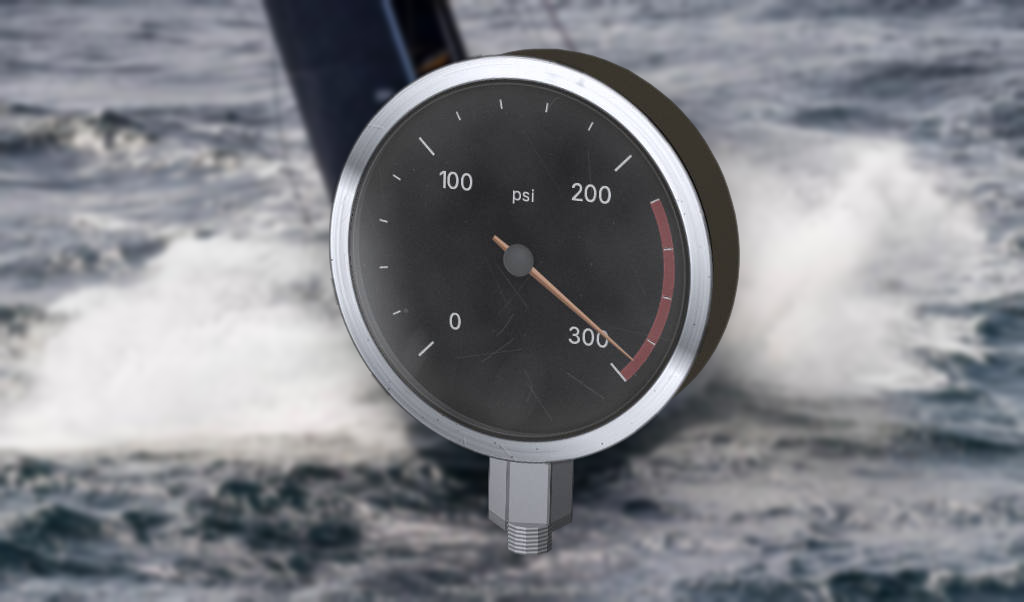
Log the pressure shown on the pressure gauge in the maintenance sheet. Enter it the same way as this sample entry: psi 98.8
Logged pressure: psi 290
